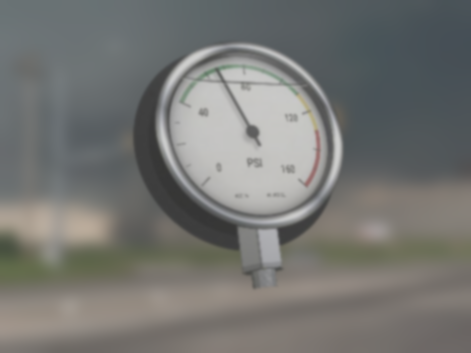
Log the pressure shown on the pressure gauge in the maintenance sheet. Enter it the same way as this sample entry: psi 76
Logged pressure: psi 65
